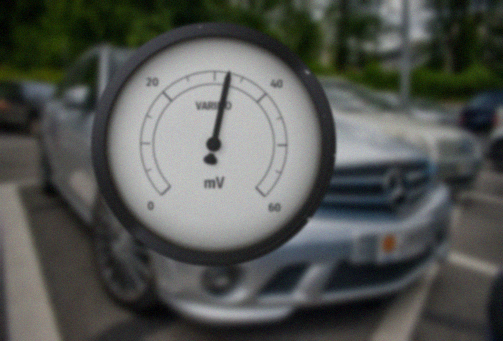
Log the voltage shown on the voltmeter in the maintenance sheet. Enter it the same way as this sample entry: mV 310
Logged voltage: mV 32.5
